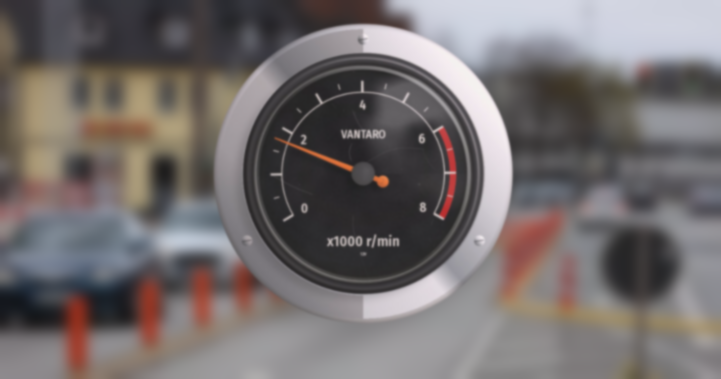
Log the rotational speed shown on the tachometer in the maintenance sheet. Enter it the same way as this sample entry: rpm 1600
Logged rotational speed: rpm 1750
